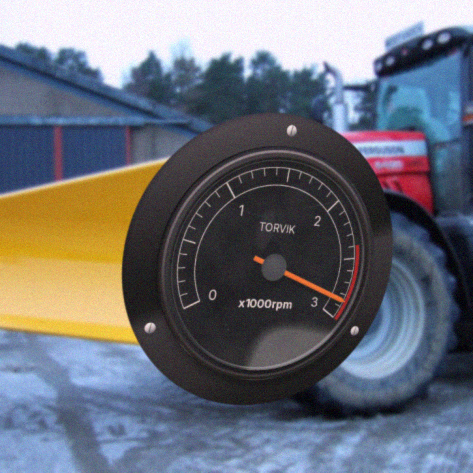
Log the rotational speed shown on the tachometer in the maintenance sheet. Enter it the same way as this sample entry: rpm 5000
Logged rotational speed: rpm 2850
